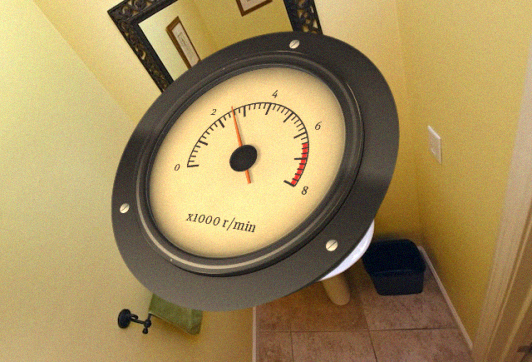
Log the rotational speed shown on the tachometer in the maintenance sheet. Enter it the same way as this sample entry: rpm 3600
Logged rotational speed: rpm 2600
